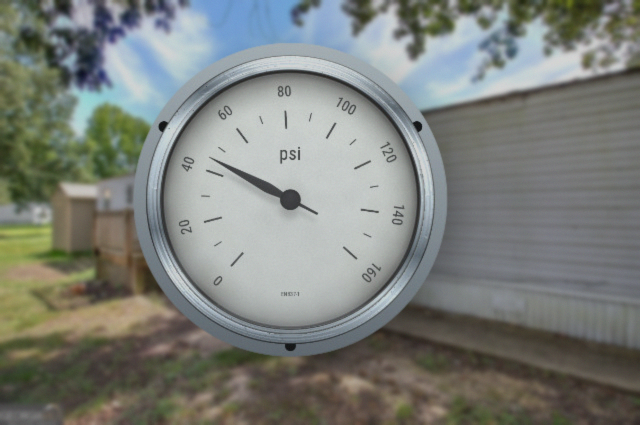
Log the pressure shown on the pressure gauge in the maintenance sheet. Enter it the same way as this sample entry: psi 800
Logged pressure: psi 45
